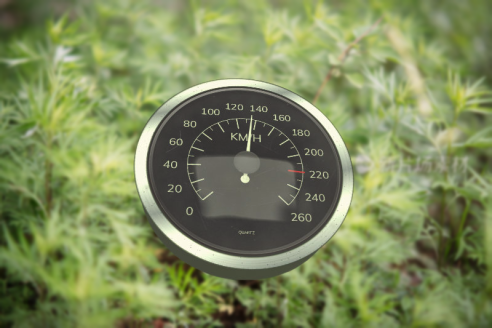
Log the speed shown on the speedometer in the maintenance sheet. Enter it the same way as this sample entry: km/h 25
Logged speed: km/h 135
